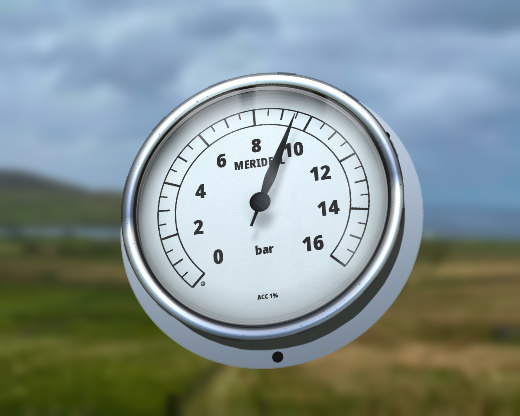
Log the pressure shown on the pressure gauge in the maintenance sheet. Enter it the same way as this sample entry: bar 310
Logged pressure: bar 9.5
